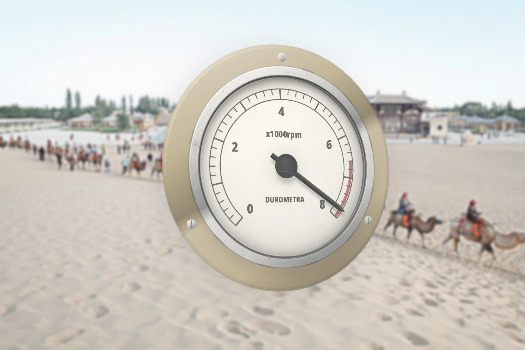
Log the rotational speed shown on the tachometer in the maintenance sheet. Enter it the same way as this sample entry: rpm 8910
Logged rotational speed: rpm 7800
